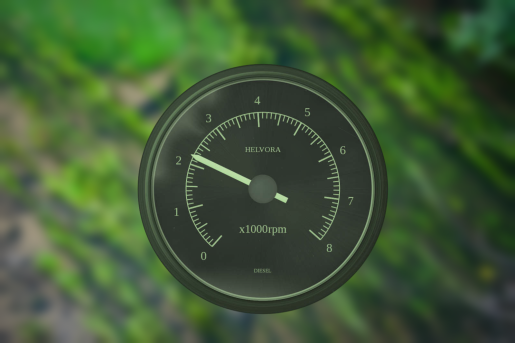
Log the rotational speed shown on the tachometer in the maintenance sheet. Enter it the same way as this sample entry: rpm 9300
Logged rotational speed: rpm 2200
